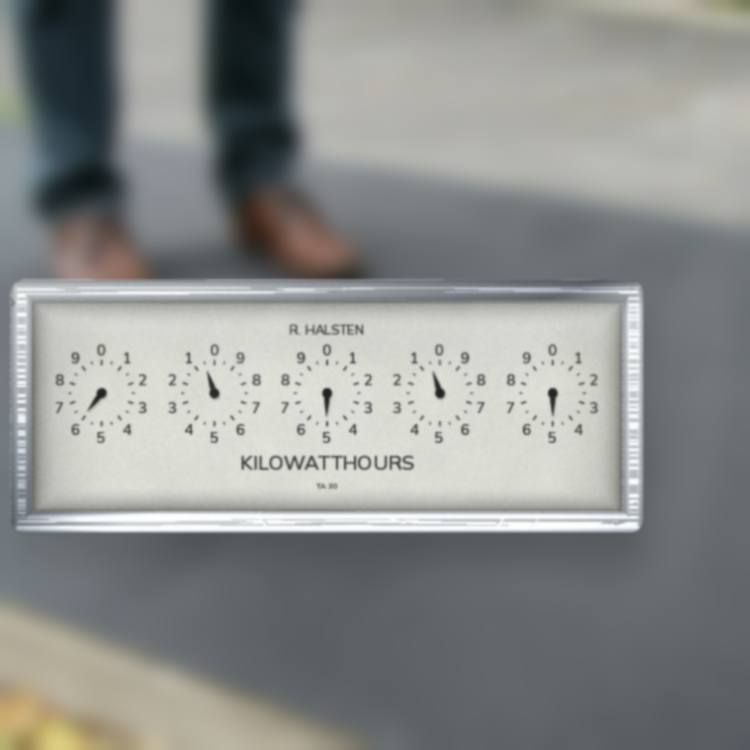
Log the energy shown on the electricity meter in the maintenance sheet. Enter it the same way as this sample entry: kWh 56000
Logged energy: kWh 60505
